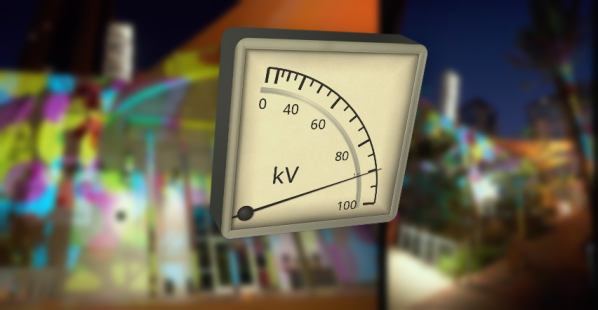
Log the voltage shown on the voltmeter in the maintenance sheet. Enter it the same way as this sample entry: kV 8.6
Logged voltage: kV 90
